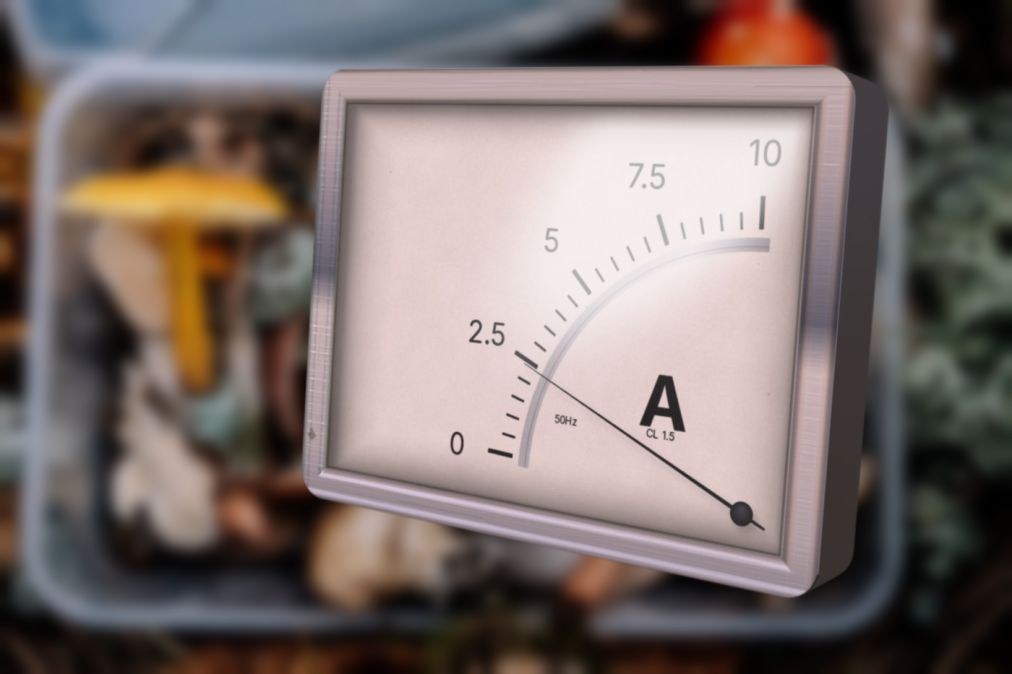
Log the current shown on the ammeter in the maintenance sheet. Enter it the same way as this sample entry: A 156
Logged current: A 2.5
